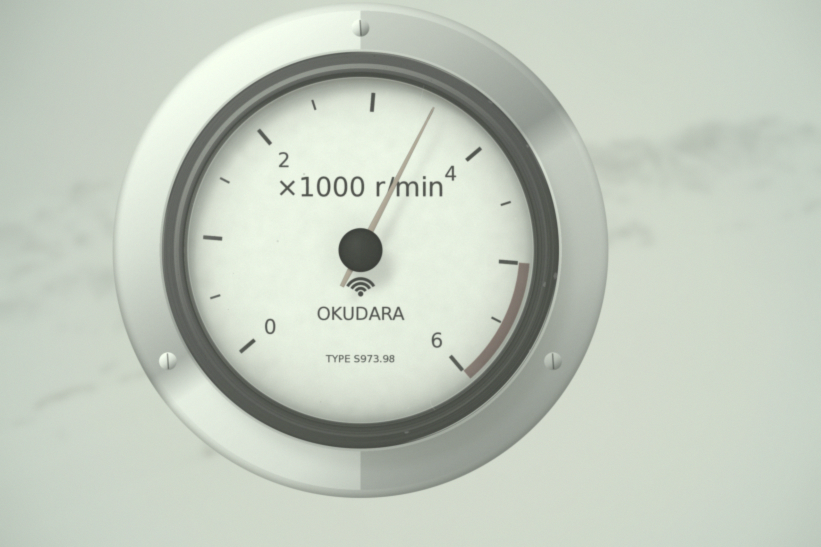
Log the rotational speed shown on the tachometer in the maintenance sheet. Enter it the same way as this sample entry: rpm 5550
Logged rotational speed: rpm 3500
